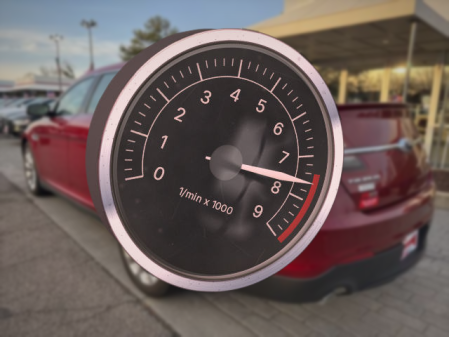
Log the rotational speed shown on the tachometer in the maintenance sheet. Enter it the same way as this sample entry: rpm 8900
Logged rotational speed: rpm 7600
